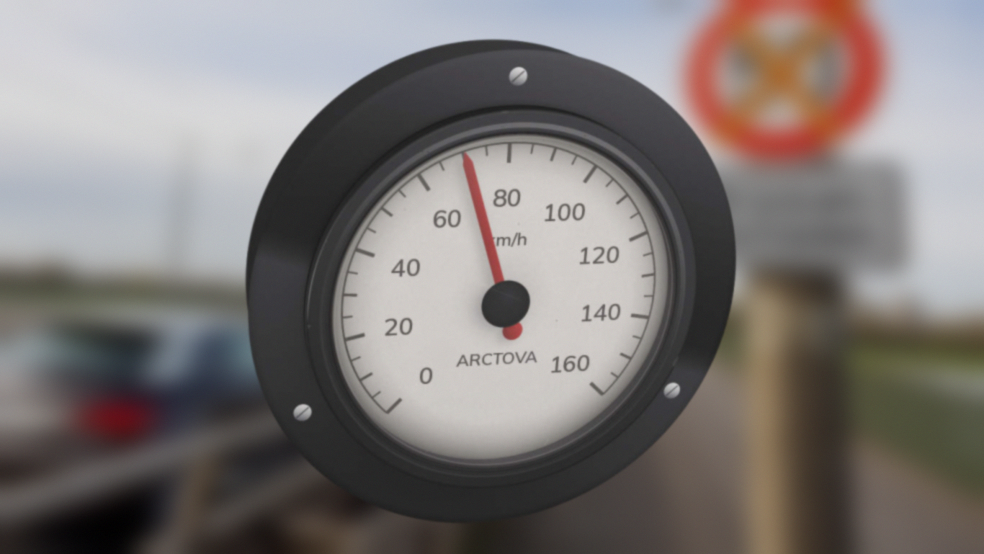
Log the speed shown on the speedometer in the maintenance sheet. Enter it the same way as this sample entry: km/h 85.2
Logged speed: km/h 70
